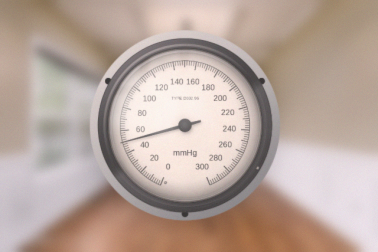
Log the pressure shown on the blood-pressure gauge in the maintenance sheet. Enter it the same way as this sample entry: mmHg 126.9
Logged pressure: mmHg 50
